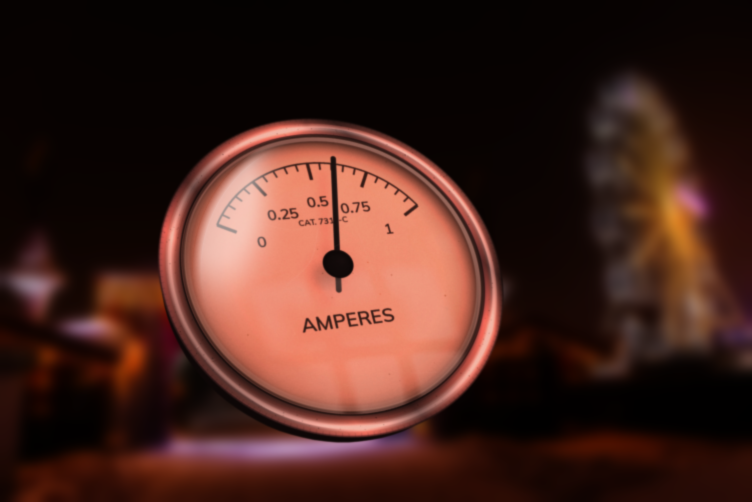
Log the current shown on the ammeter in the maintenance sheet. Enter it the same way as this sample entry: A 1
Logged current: A 0.6
